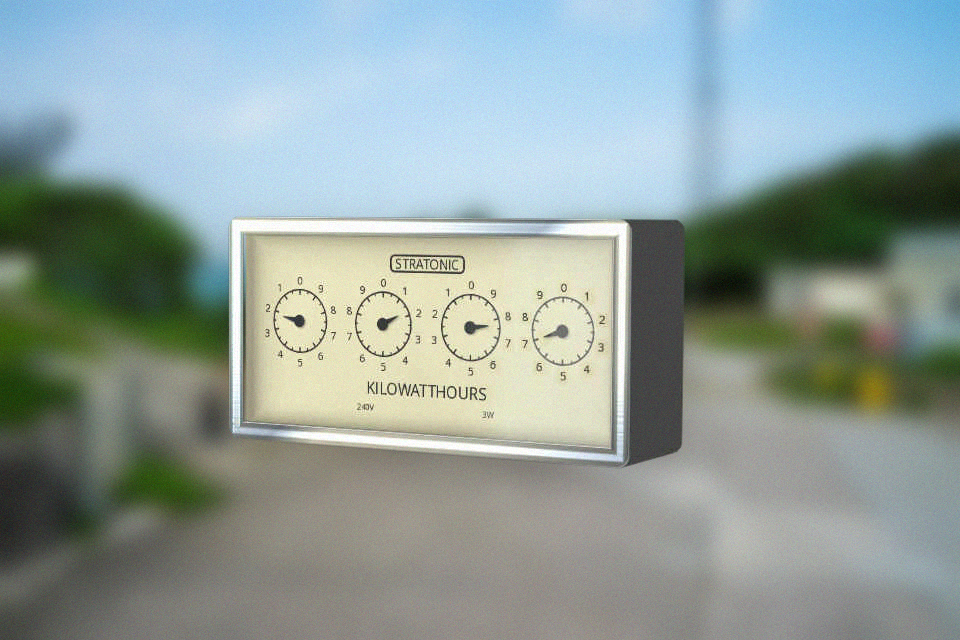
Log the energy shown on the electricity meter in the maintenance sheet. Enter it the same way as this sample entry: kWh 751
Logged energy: kWh 2177
